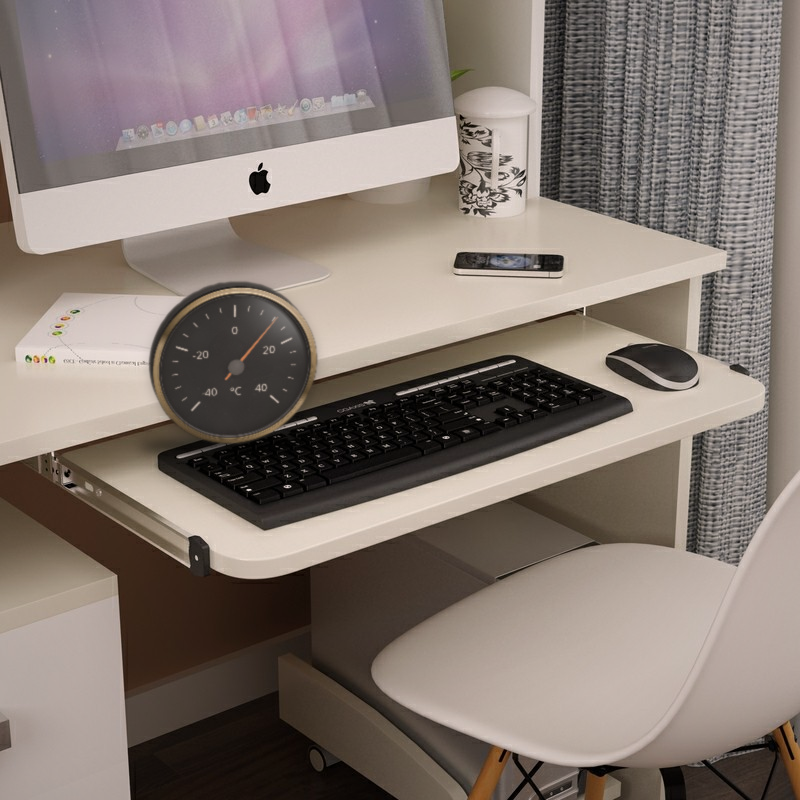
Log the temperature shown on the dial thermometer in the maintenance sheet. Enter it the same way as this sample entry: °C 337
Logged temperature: °C 12
